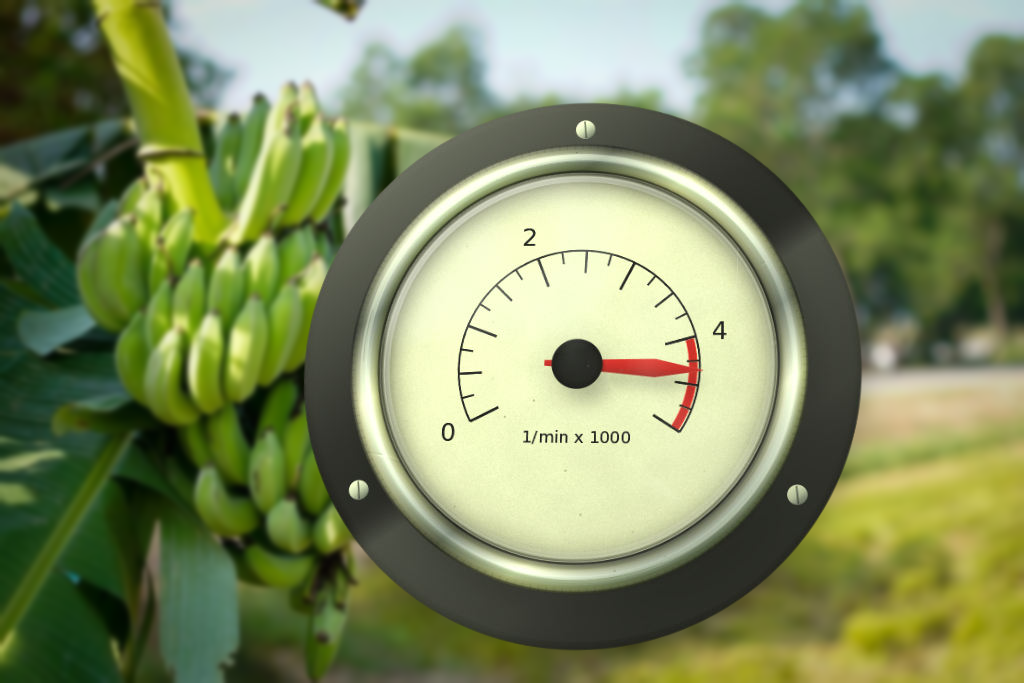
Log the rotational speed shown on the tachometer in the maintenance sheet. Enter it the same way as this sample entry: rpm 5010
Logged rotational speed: rpm 4375
